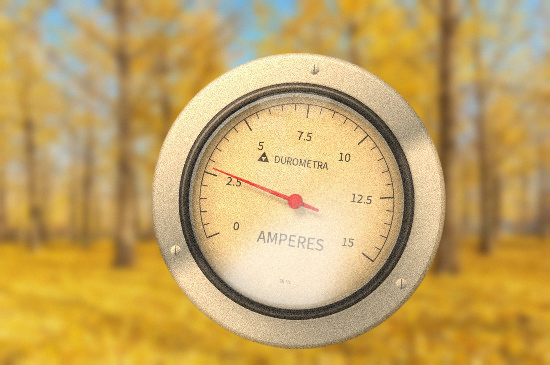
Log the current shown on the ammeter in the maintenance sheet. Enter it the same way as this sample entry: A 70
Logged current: A 2.75
